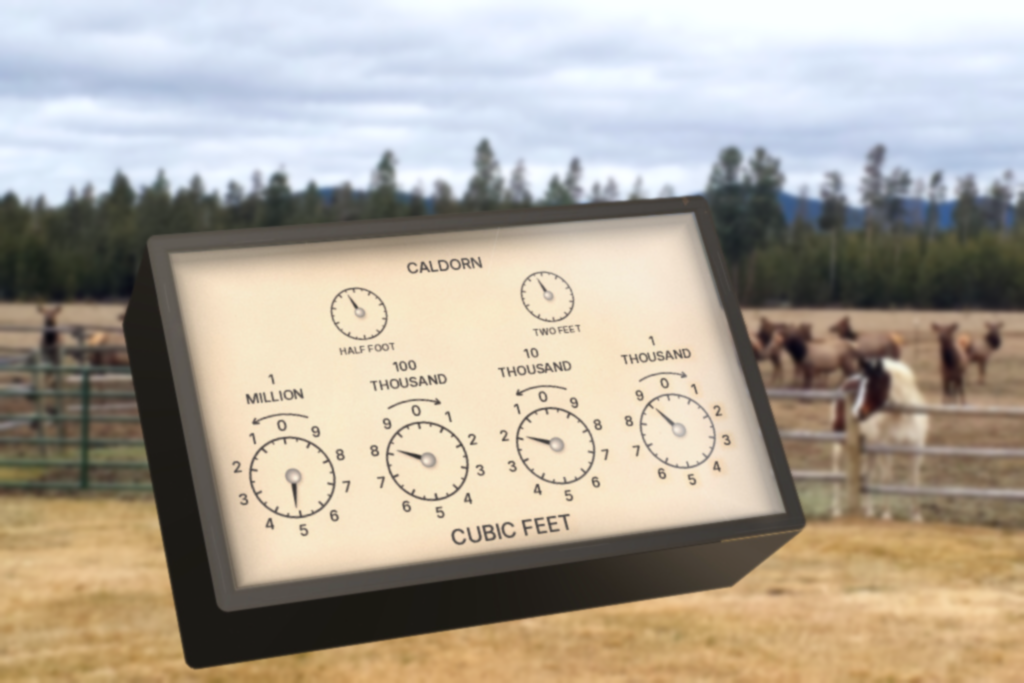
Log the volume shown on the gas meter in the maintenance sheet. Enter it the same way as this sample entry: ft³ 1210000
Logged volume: ft³ 481900
